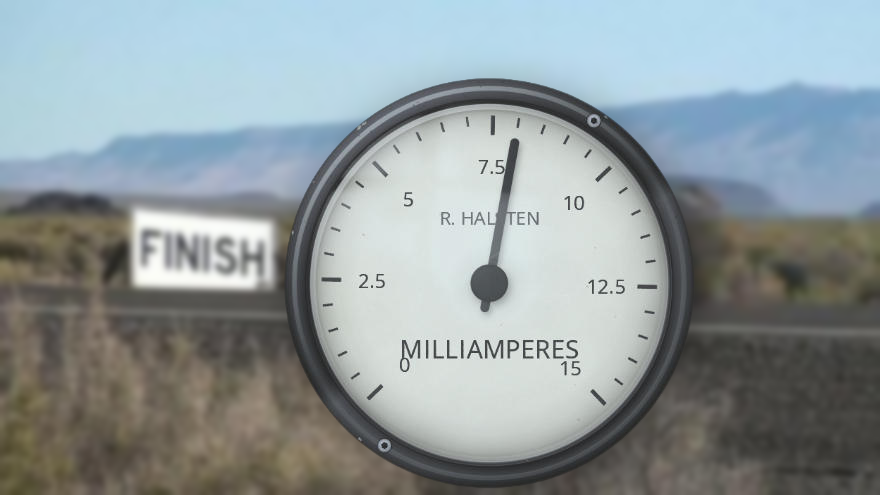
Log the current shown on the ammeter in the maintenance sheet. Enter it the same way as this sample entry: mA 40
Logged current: mA 8
